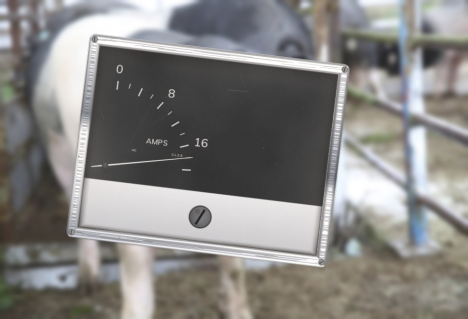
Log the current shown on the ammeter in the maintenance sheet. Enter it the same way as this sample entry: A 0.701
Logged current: A 18
